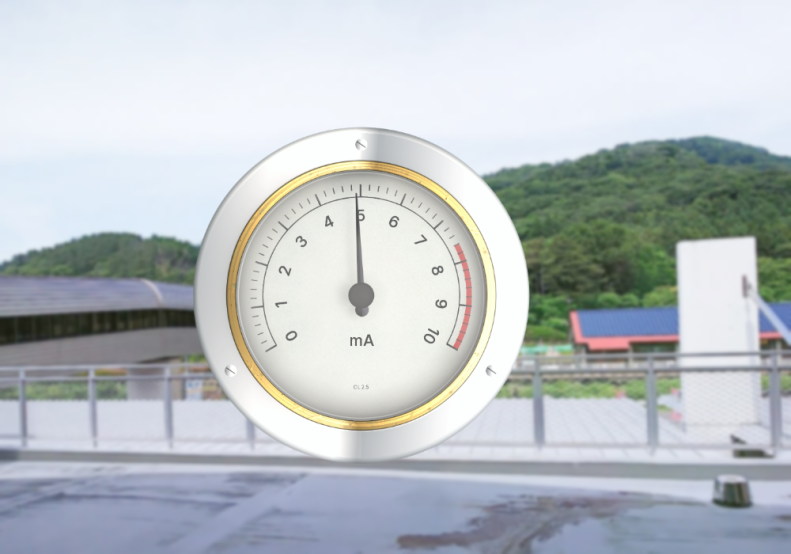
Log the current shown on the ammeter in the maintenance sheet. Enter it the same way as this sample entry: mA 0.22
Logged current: mA 4.9
